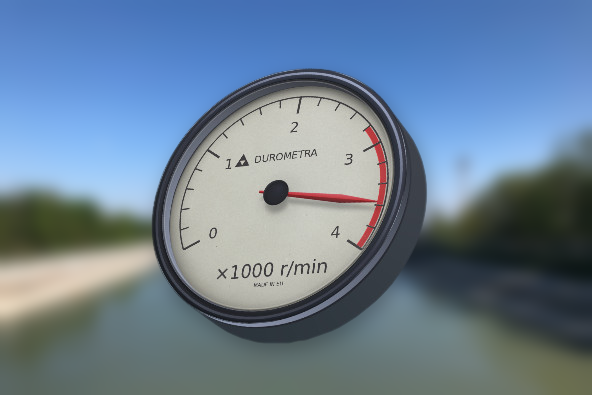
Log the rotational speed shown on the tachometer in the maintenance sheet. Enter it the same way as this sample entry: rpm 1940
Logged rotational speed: rpm 3600
